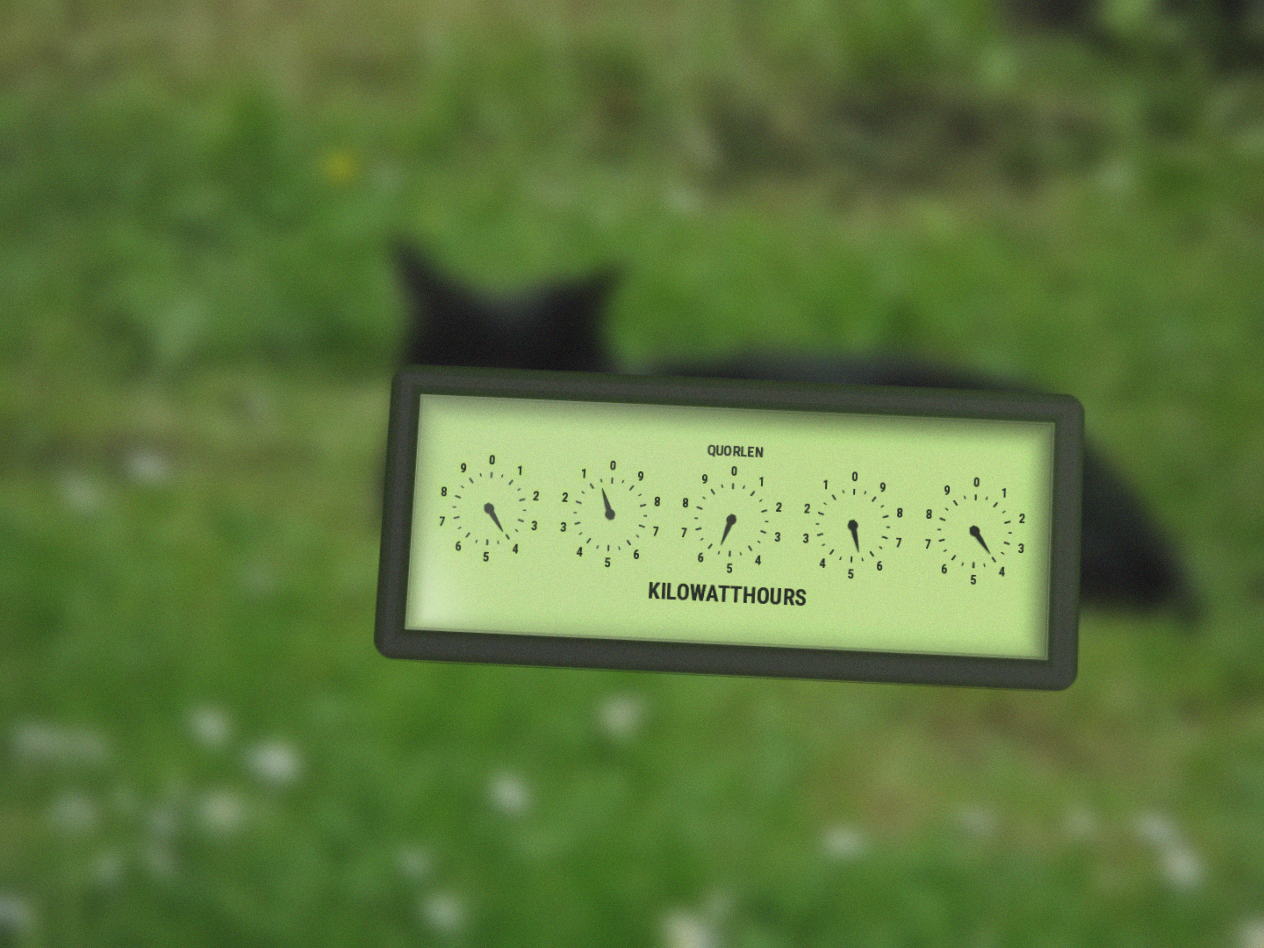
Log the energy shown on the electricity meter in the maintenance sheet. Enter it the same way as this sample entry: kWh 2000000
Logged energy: kWh 40554
